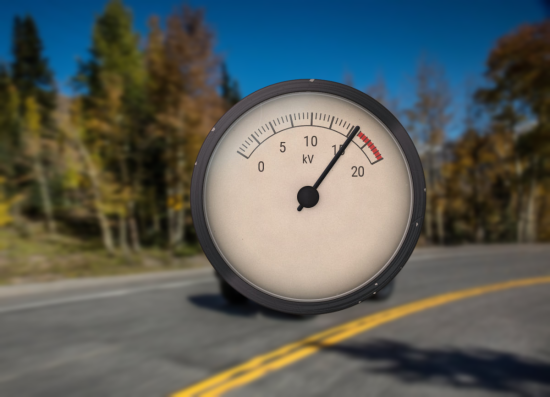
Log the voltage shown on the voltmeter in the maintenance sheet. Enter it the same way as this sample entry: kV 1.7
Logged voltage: kV 15.5
